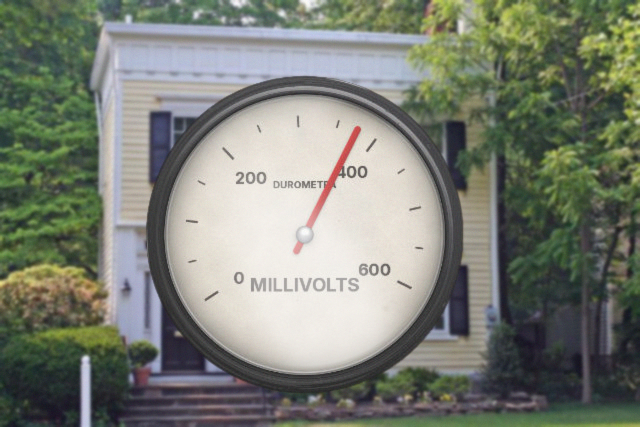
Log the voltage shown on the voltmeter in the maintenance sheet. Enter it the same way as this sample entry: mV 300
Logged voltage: mV 375
